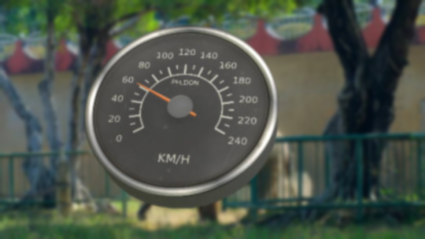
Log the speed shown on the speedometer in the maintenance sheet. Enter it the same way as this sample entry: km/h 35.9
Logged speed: km/h 60
